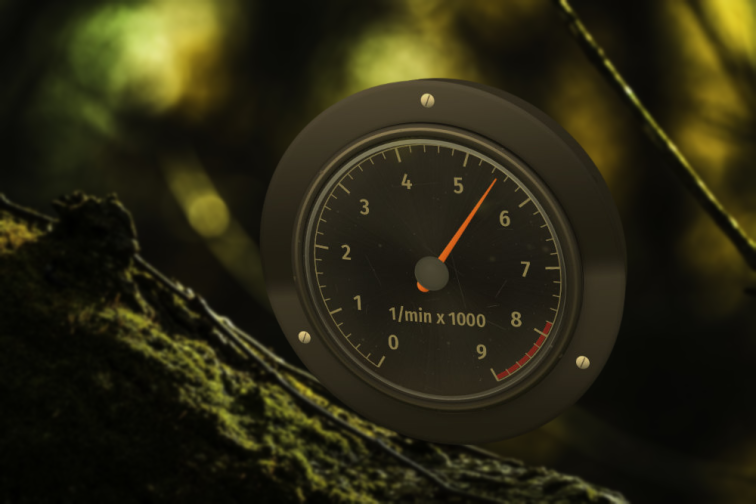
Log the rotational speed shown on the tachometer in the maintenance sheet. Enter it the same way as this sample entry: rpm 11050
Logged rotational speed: rpm 5500
